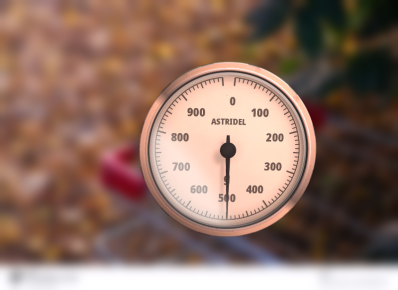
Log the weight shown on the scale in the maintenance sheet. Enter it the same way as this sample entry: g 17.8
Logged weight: g 500
